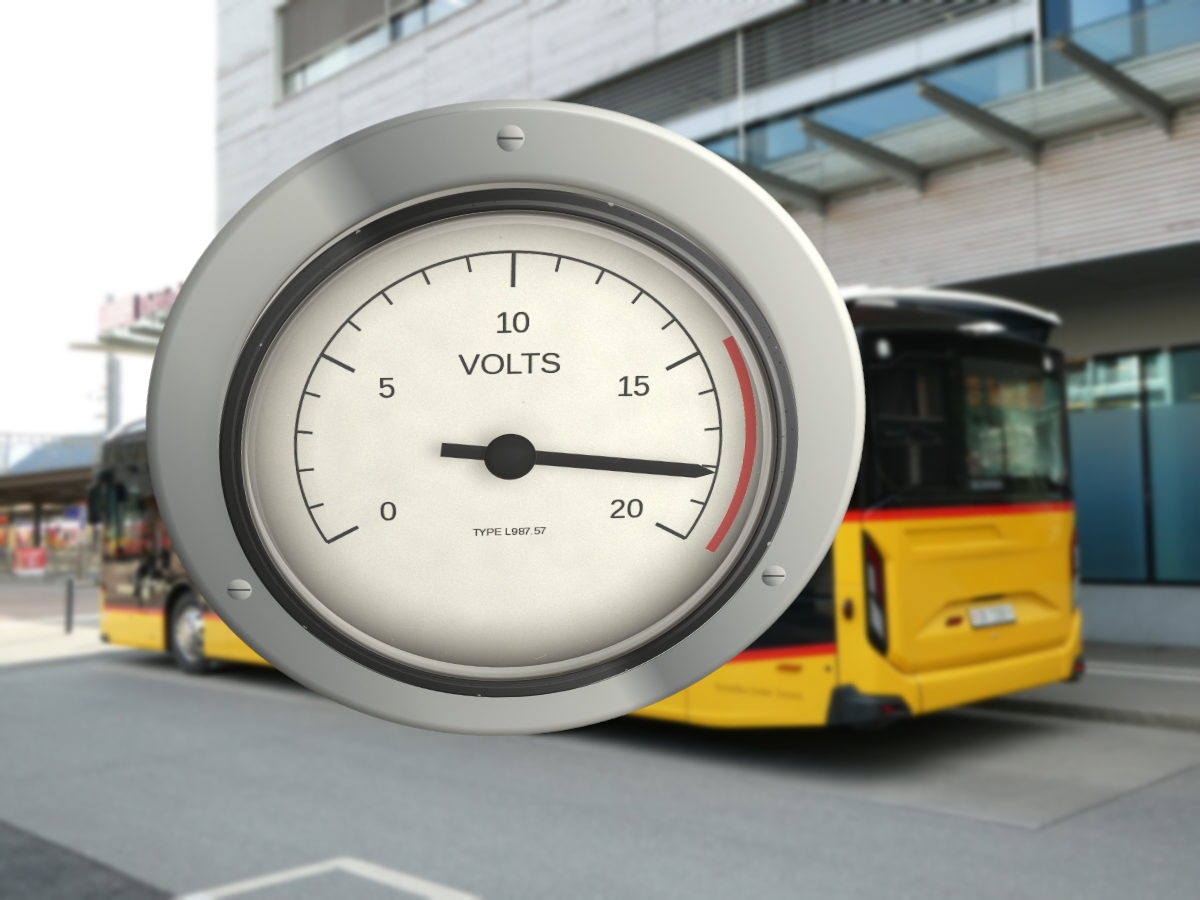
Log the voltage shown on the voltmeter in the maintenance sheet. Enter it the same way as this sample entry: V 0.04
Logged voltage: V 18
